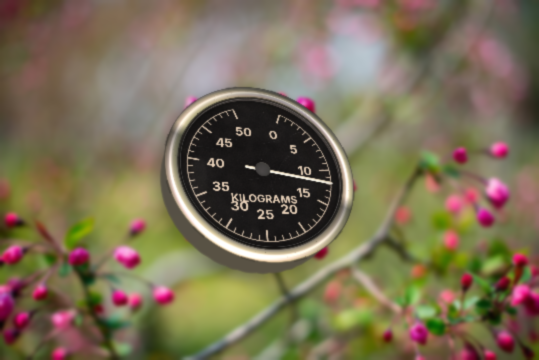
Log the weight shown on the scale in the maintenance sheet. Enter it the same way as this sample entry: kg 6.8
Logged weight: kg 12
